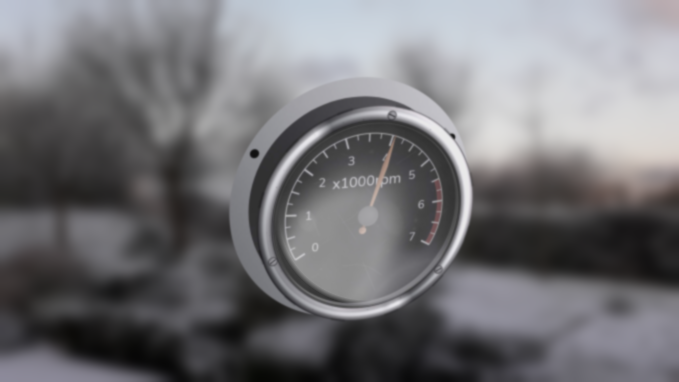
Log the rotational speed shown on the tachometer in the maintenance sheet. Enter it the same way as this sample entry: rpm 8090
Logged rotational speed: rpm 4000
